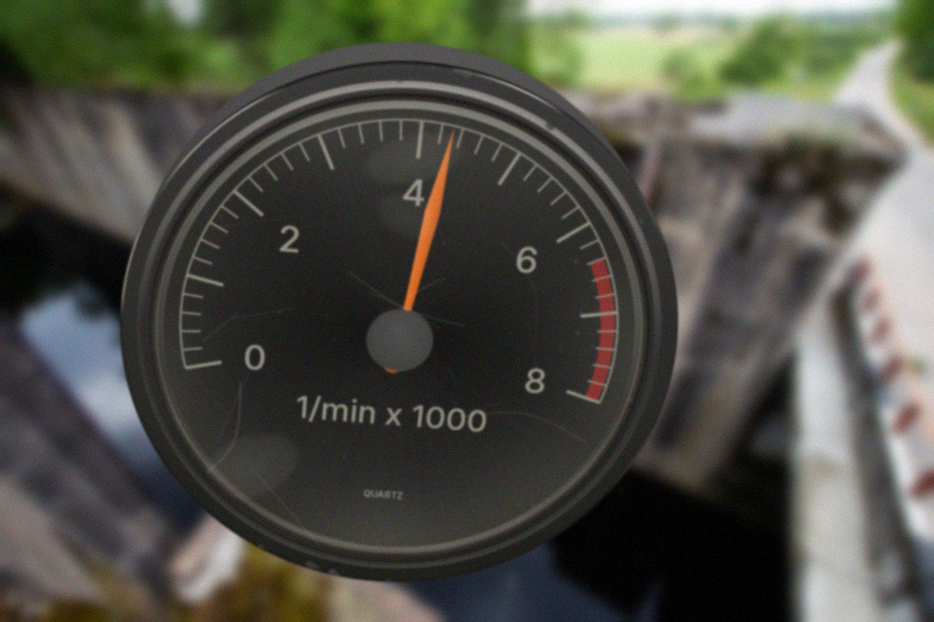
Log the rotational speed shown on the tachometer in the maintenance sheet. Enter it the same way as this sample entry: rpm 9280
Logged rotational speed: rpm 4300
